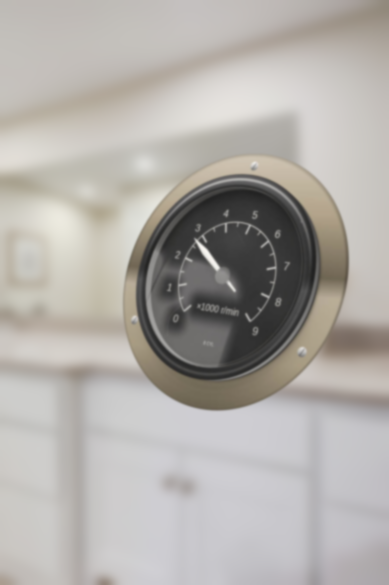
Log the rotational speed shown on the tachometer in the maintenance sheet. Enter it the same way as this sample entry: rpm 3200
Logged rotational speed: rpm 2750
